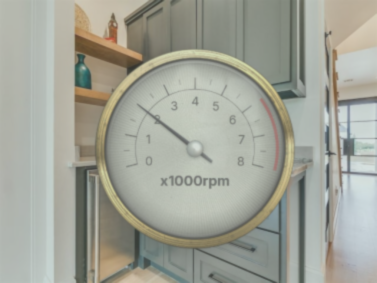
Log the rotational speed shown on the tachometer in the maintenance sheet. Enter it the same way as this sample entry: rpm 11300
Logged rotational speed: rpm 2000
